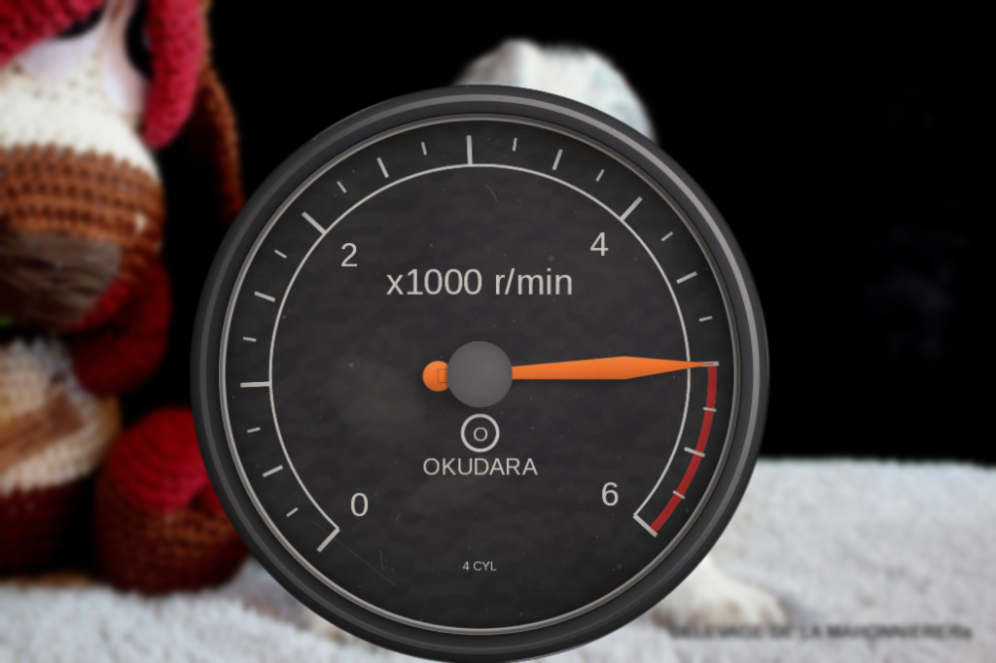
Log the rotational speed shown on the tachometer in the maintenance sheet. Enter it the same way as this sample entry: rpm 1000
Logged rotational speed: rpm 5000
